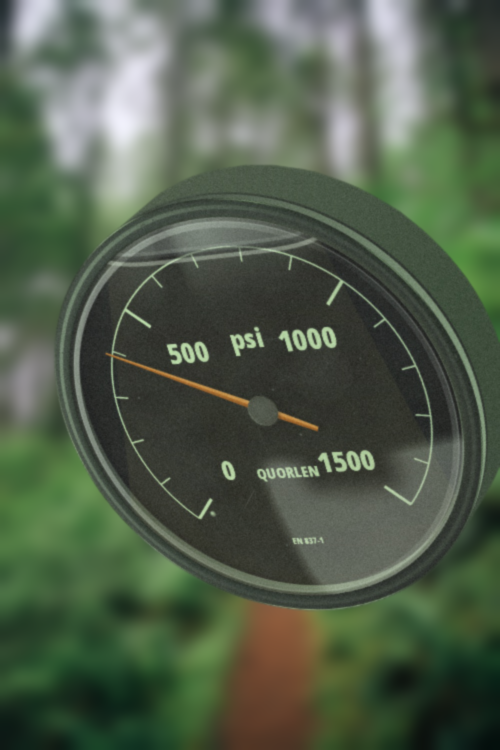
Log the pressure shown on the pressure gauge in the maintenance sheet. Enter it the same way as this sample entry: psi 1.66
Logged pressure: psi 400
